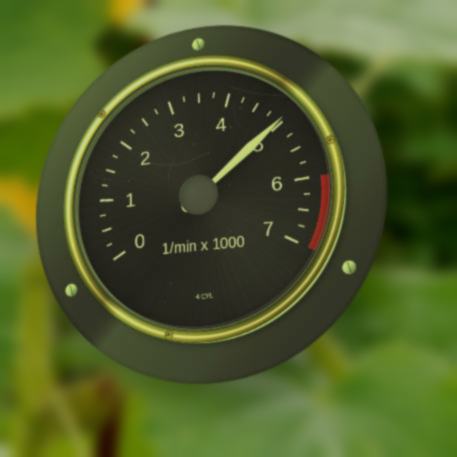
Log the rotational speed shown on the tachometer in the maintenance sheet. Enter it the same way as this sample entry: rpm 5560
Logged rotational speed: rpm 5000
